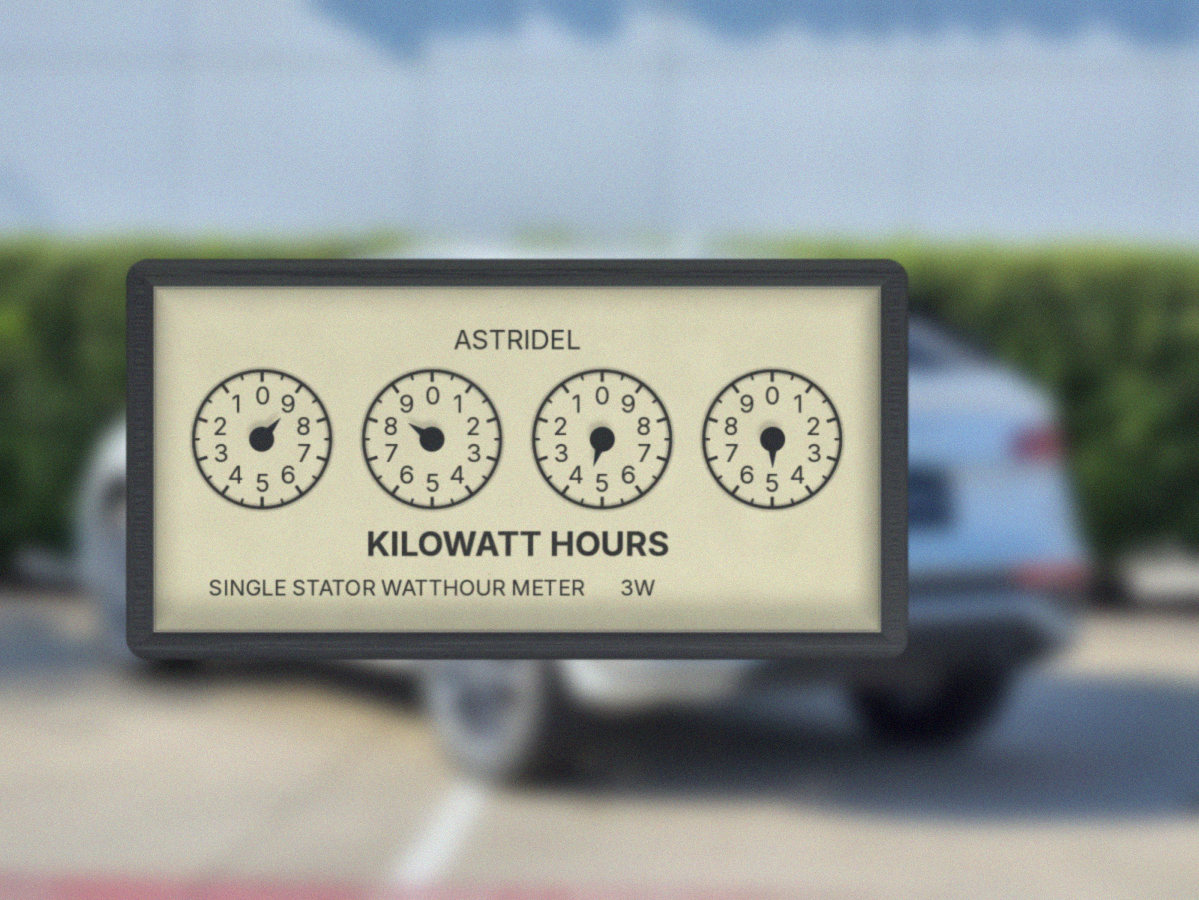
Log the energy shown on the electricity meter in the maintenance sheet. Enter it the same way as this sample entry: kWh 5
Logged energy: kWh 8845
